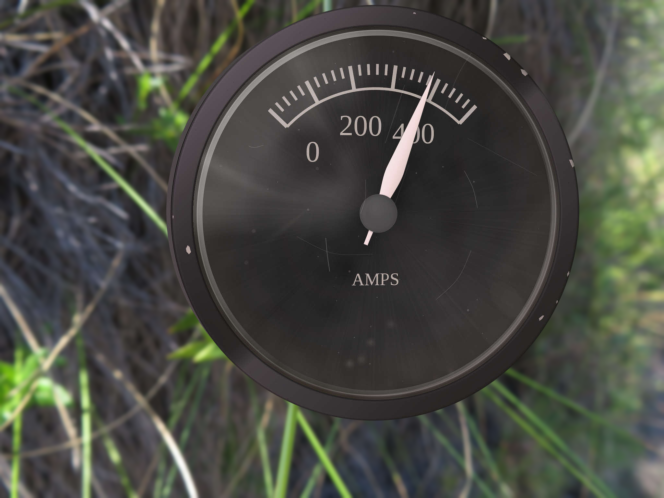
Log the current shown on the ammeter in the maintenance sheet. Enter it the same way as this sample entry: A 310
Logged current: A 380
